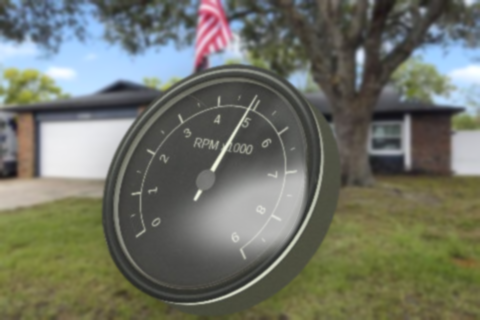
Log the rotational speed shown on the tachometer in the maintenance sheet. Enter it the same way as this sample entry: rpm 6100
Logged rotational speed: rpm 5000
